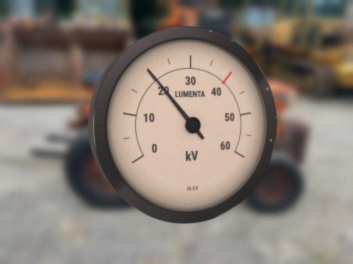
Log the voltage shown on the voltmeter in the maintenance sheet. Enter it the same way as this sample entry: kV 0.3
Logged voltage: kV 20
